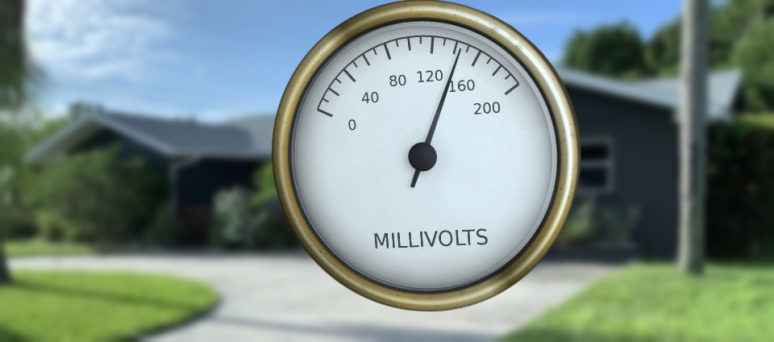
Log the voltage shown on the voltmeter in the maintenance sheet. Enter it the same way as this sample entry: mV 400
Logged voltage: mV 145
